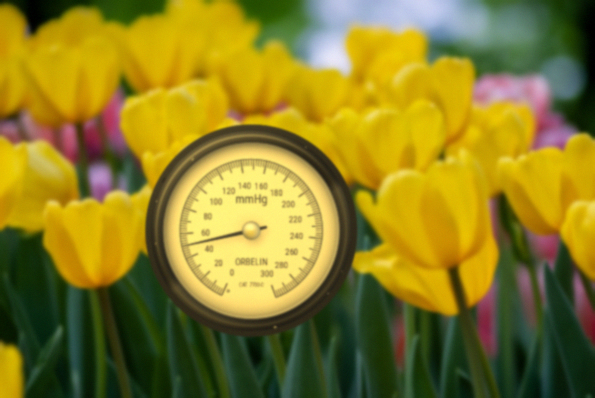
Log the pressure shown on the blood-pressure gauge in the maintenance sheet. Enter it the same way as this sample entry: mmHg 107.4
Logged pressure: mmHg 50
